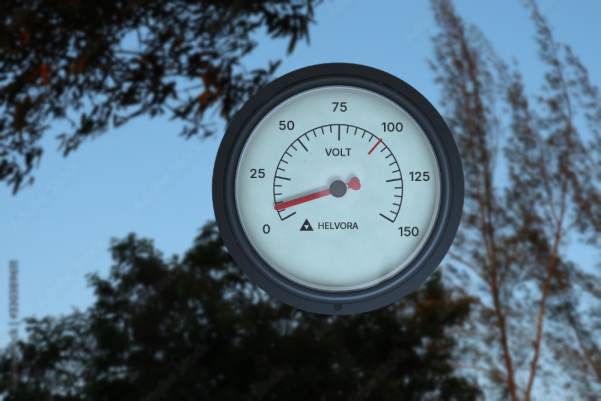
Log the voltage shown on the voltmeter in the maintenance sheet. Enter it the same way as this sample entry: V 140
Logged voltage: V 7.5
